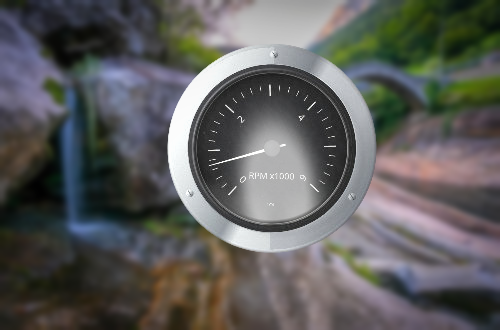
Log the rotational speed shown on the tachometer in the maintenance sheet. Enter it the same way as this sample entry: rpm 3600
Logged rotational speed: rpm 700
